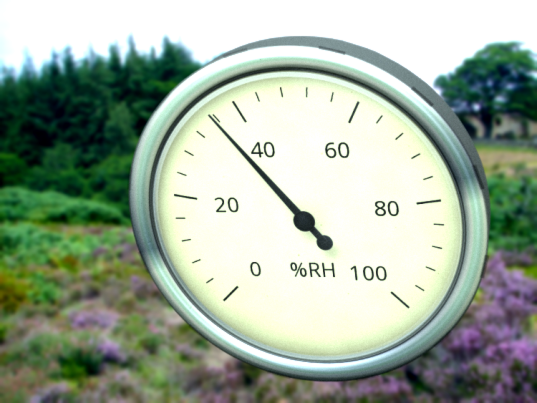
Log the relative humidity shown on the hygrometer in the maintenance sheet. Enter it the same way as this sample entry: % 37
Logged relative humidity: % 36
